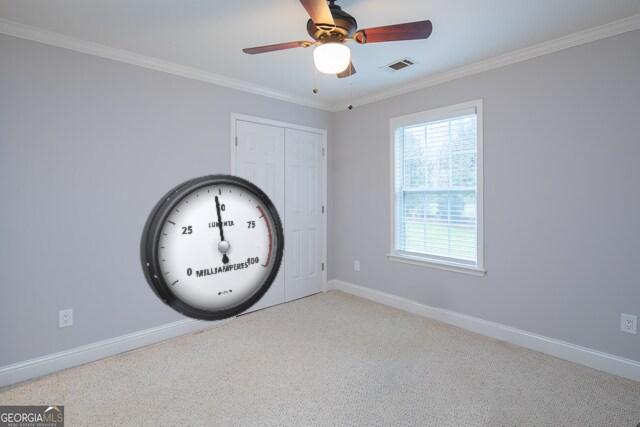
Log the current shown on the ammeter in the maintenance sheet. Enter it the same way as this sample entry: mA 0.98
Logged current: mA 47.5
